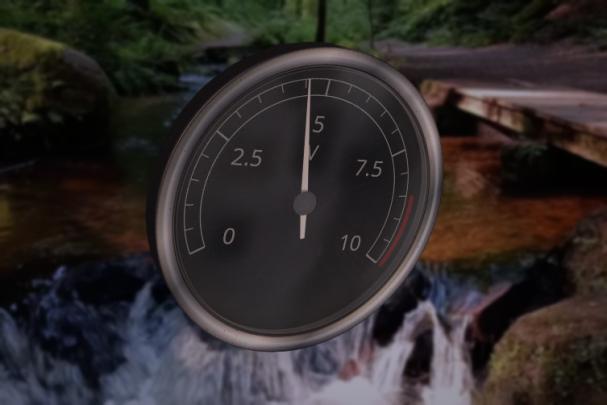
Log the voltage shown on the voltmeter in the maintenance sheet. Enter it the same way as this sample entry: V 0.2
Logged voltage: V 4.5
